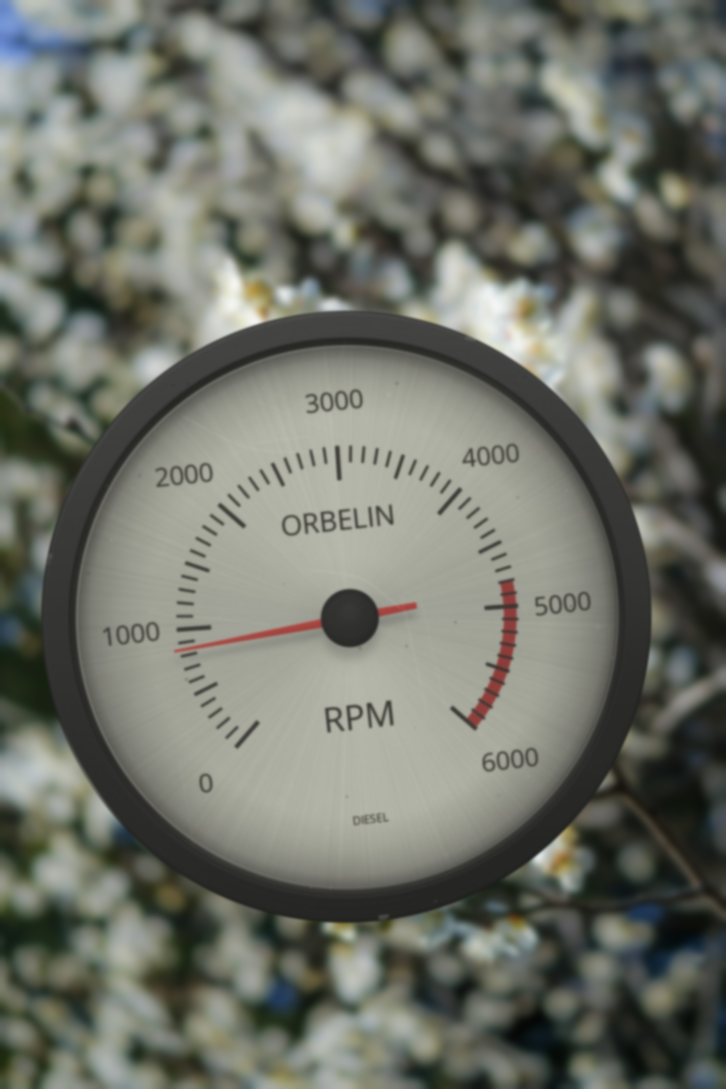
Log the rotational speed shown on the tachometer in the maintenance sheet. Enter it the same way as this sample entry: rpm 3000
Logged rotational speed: rpm 850
